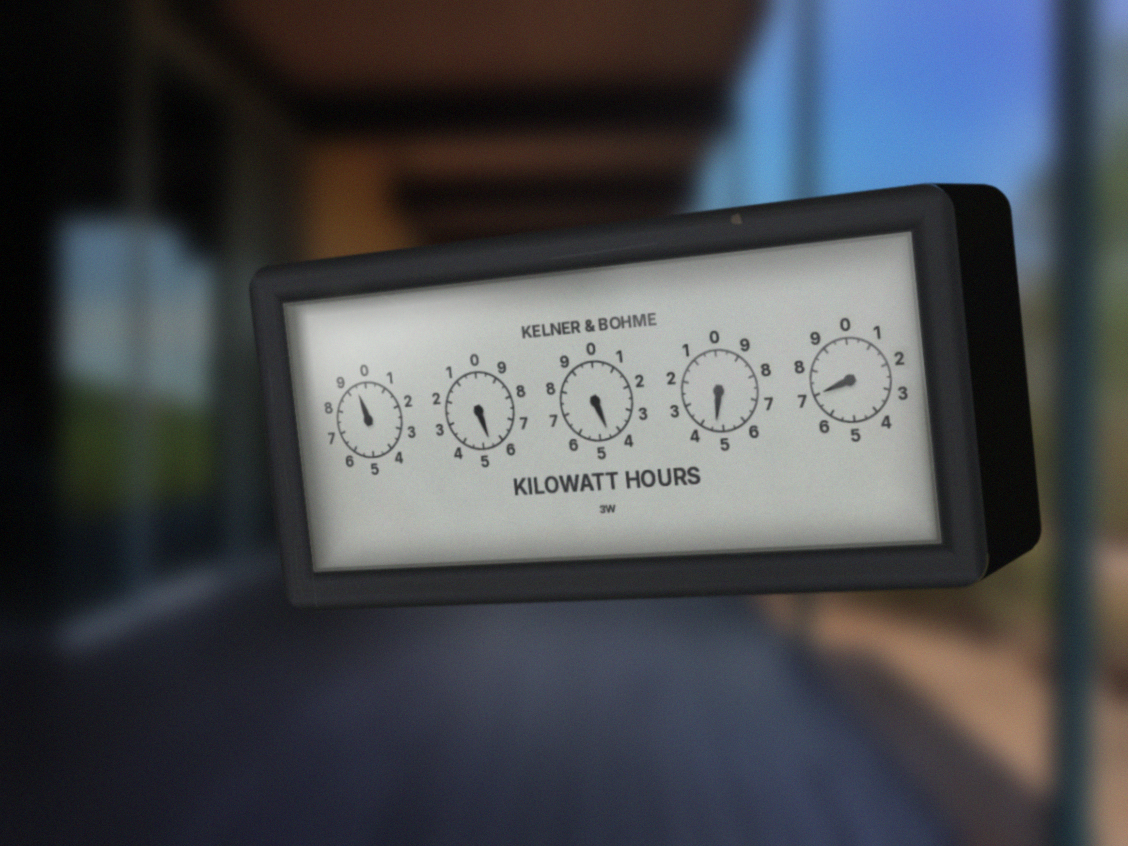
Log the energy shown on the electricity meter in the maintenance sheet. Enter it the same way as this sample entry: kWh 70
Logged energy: kWh 95447
